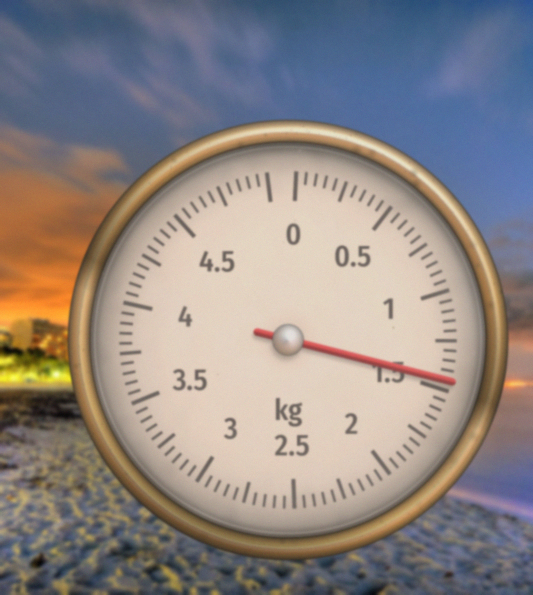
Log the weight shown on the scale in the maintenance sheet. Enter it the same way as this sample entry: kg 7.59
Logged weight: kg 1.45
